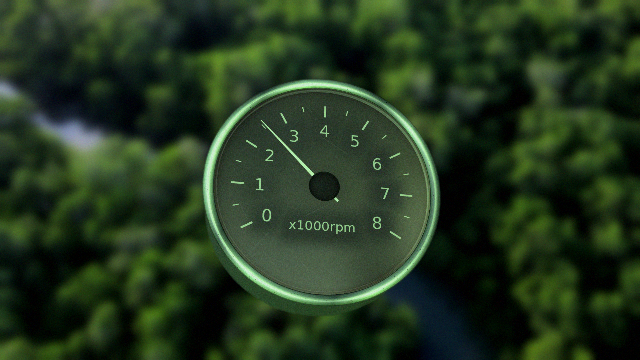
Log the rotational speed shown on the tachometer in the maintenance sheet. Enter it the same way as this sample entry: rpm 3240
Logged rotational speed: rpm 2500
